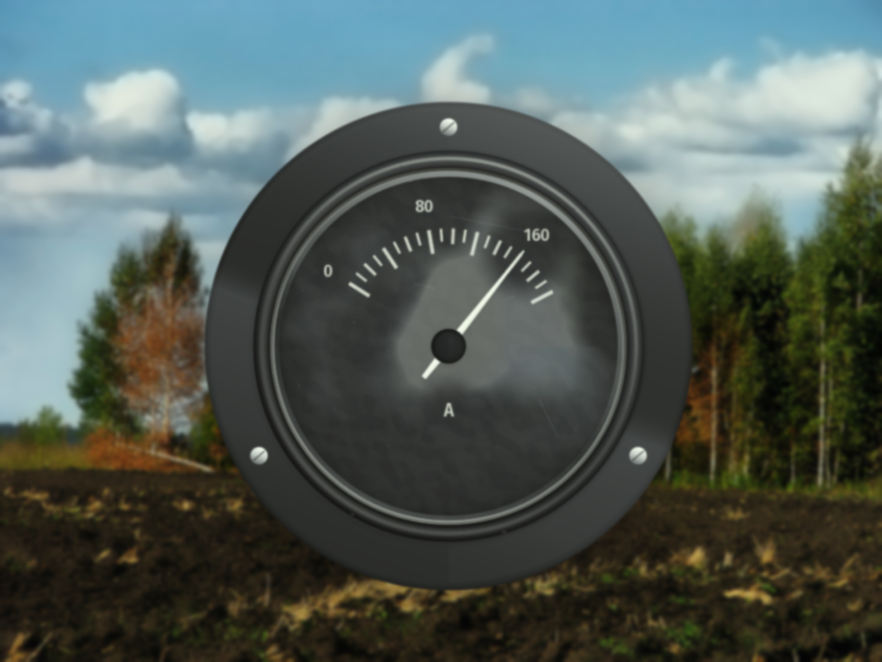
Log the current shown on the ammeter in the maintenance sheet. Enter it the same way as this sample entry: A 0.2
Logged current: A 160
